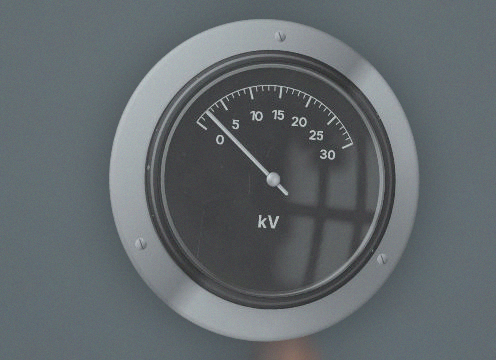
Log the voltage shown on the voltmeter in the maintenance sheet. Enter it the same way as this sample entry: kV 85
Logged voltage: kV 2
